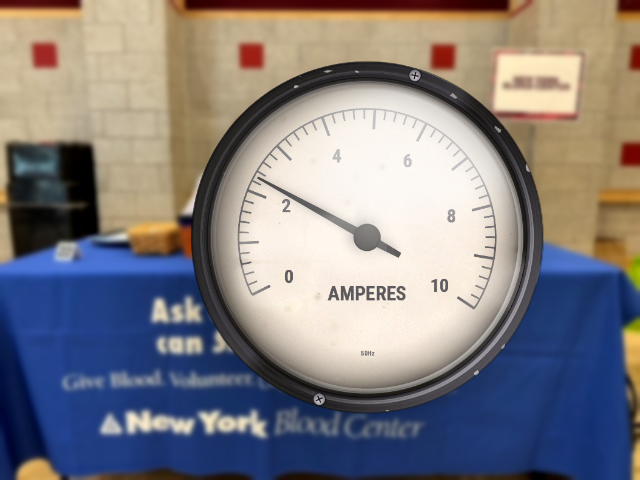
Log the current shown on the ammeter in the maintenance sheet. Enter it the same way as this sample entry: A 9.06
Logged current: A 2.3
